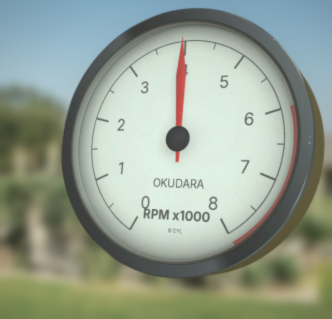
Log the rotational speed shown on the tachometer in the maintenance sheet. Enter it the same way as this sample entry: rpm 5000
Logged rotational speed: rpm 4000
